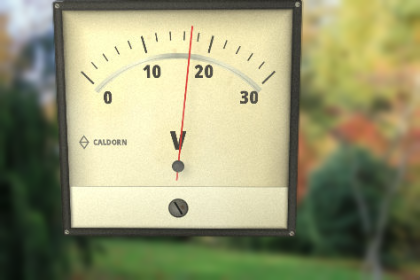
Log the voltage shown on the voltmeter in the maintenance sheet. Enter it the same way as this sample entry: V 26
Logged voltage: V 17
